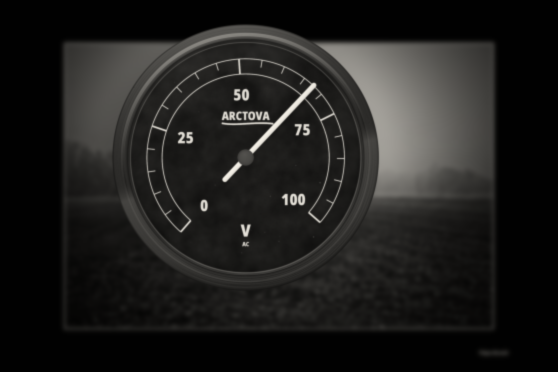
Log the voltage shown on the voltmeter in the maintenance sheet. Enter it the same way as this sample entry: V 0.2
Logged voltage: V 67.5
